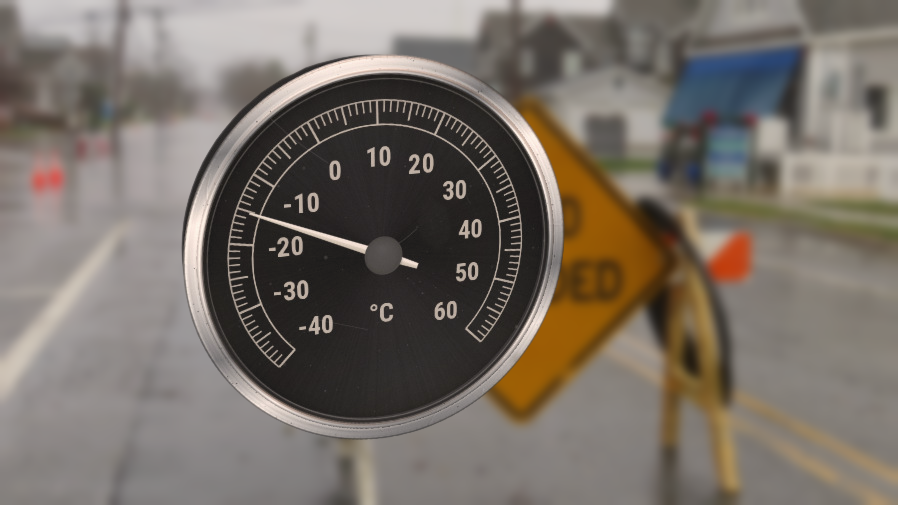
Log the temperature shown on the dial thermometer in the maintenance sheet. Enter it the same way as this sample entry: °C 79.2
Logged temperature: °C -15
